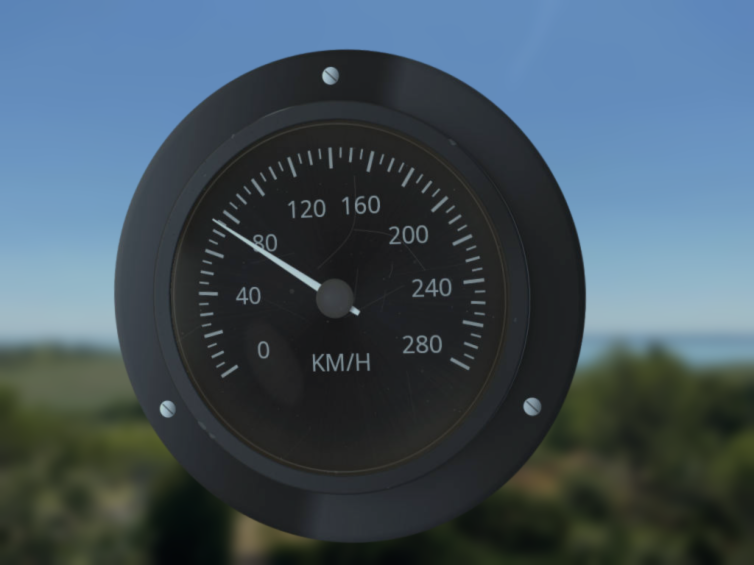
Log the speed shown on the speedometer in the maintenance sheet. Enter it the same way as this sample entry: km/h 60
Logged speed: km/h 75
